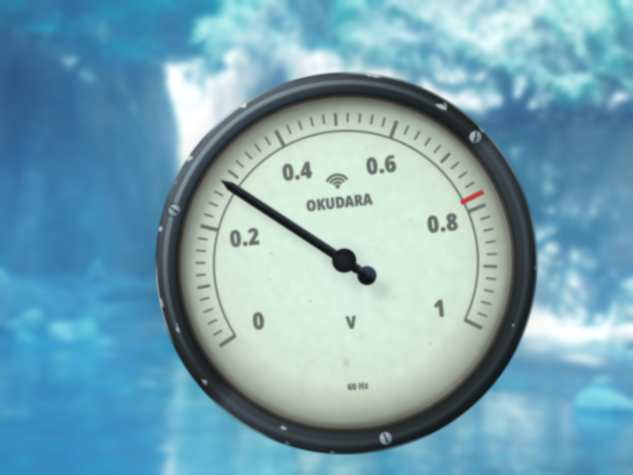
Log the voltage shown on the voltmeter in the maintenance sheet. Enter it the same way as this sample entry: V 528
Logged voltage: V 0.28
